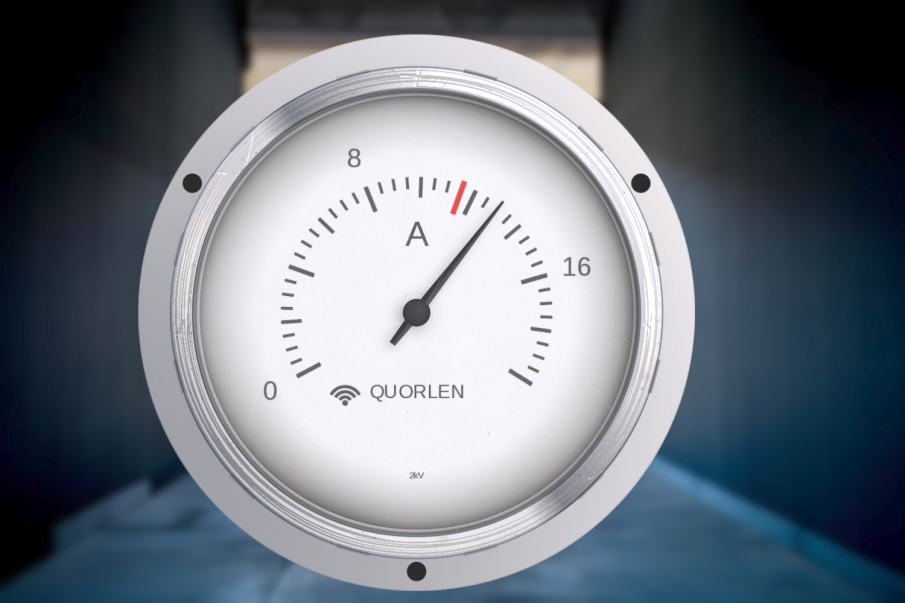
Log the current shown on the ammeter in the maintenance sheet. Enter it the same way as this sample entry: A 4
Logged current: A 13
